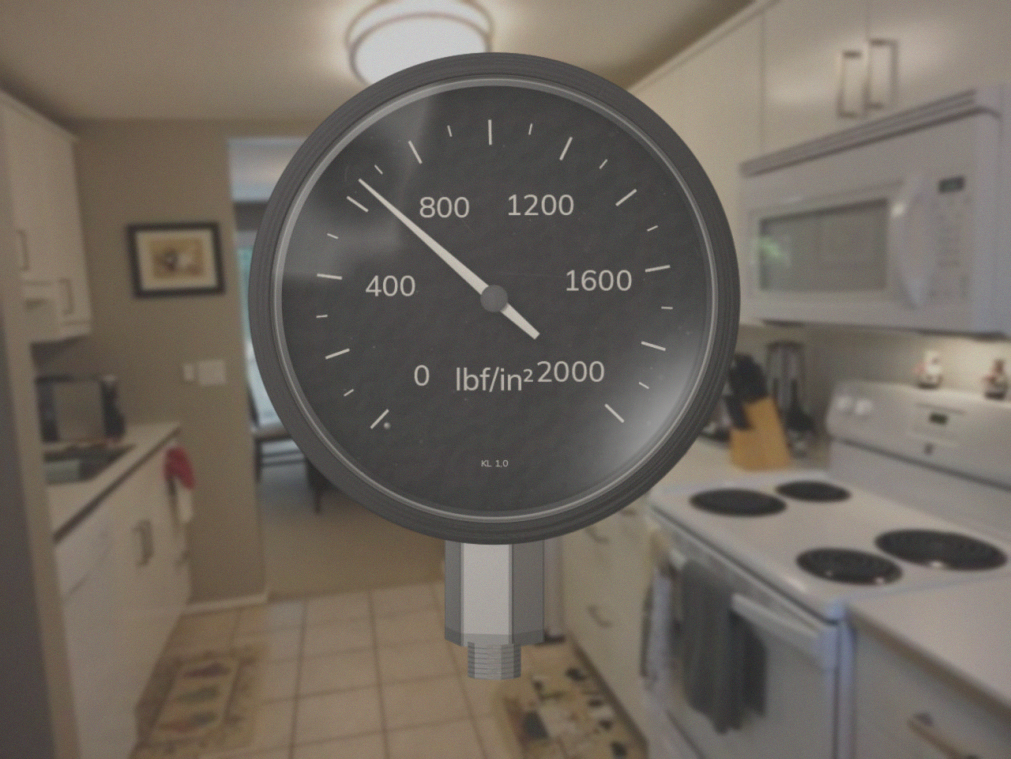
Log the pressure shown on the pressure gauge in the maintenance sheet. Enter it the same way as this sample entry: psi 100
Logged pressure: psi 650
